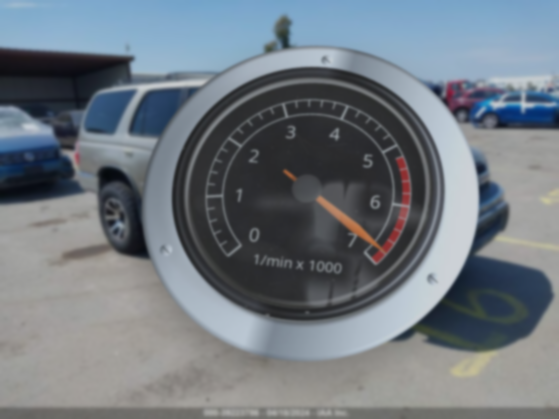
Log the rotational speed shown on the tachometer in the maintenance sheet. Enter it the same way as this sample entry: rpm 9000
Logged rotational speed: rpm 6800
